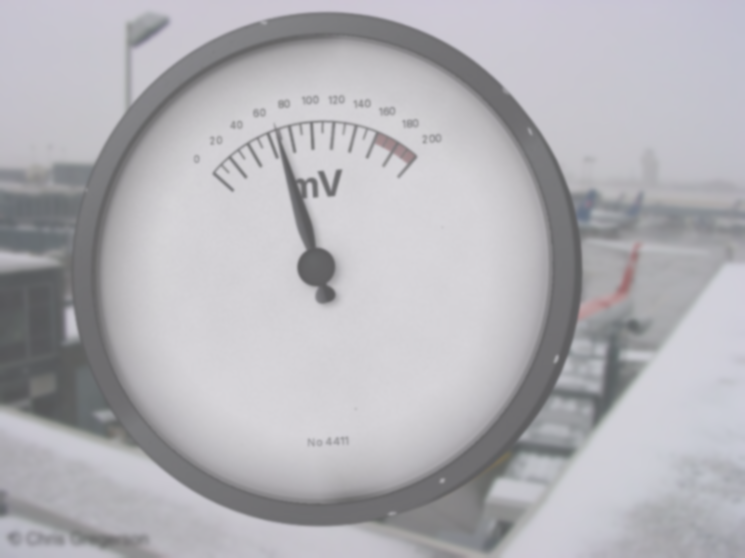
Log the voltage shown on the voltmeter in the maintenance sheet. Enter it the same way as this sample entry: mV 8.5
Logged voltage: mV 70
